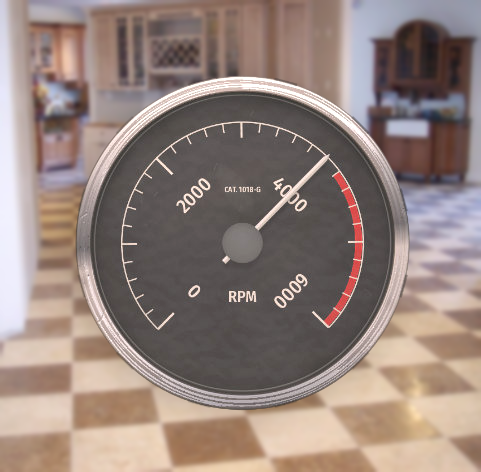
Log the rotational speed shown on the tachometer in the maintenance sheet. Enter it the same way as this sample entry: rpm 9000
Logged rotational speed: rpm 4000
